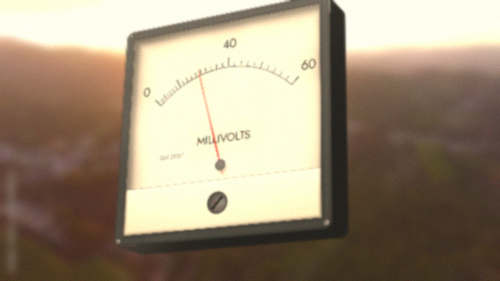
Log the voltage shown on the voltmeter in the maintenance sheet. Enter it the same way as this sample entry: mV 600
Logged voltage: mV 30
